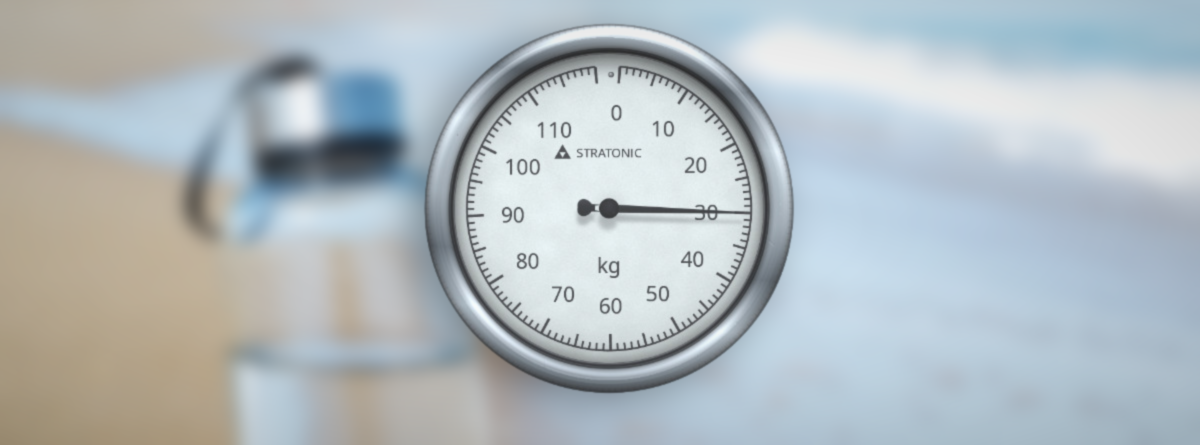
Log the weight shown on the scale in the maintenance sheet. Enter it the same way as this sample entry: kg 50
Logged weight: kg 30
